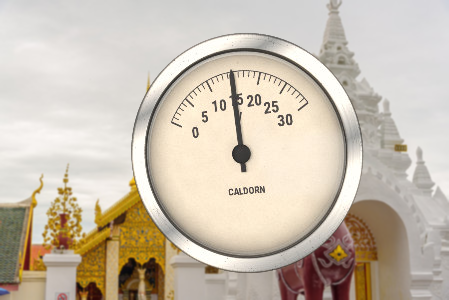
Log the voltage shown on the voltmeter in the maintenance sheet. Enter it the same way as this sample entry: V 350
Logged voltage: V 15
